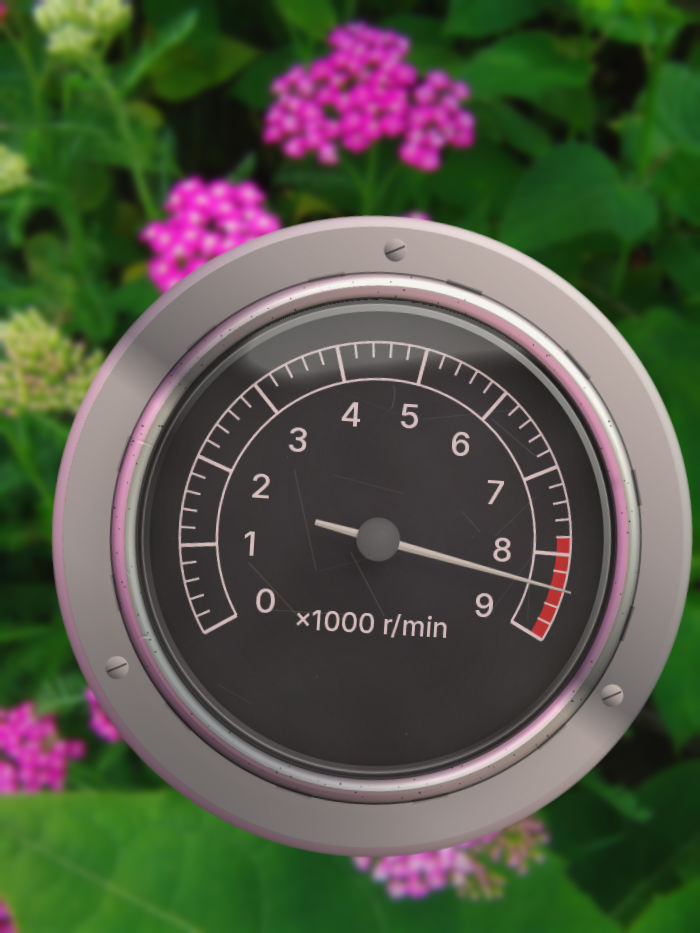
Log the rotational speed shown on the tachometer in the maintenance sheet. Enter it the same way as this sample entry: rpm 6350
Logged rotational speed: rpm 8400
